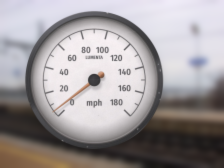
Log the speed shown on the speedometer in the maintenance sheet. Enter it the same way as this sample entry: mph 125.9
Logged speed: mph 5
